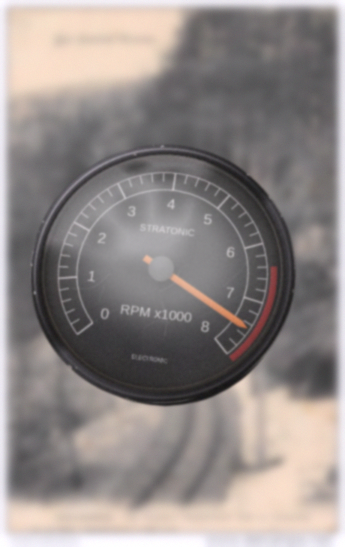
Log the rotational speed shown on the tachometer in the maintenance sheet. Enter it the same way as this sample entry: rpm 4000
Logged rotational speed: rpm 7500
